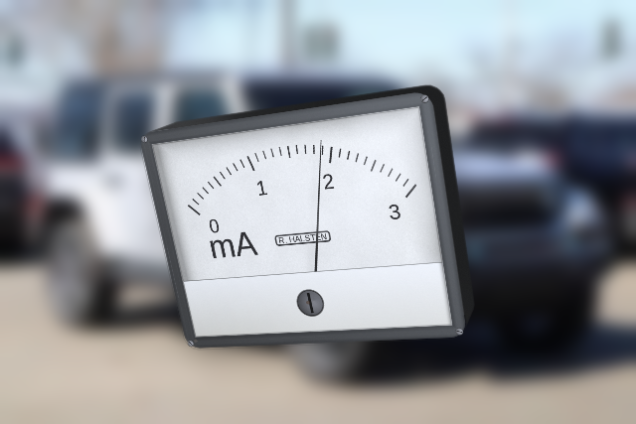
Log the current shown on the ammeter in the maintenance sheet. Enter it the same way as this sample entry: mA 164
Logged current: mA 1.9
